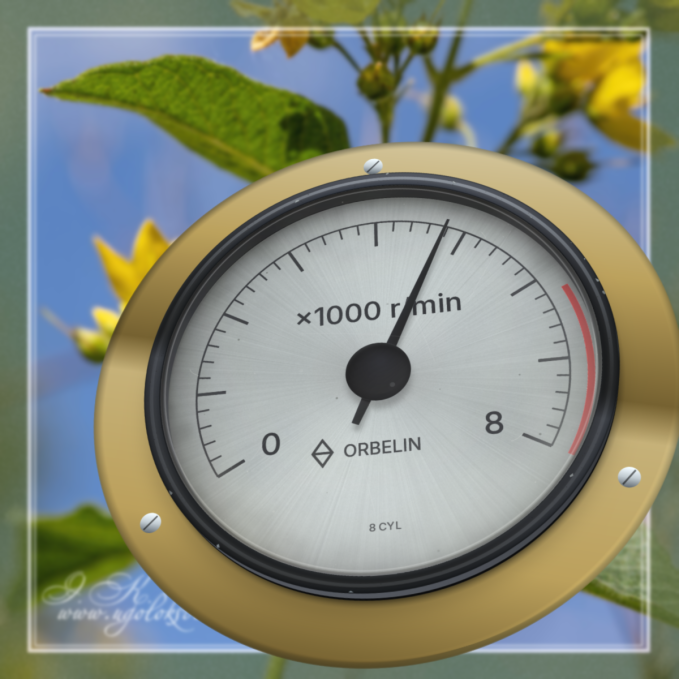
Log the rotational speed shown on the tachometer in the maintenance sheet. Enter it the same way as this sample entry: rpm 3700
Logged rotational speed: rpm 4800
